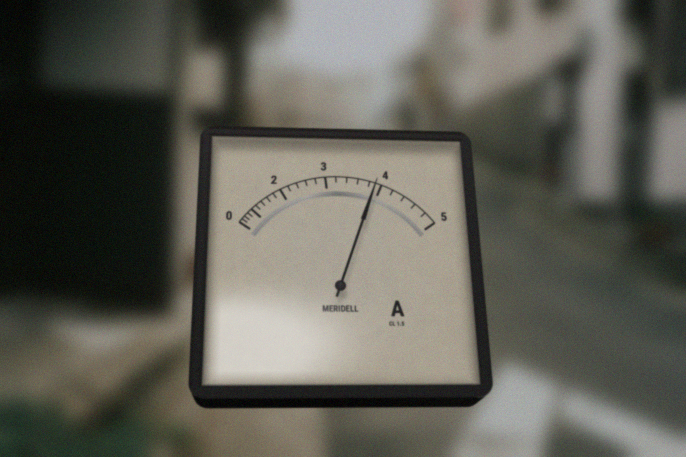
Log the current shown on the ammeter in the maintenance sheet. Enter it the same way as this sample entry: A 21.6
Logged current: A 3.9
